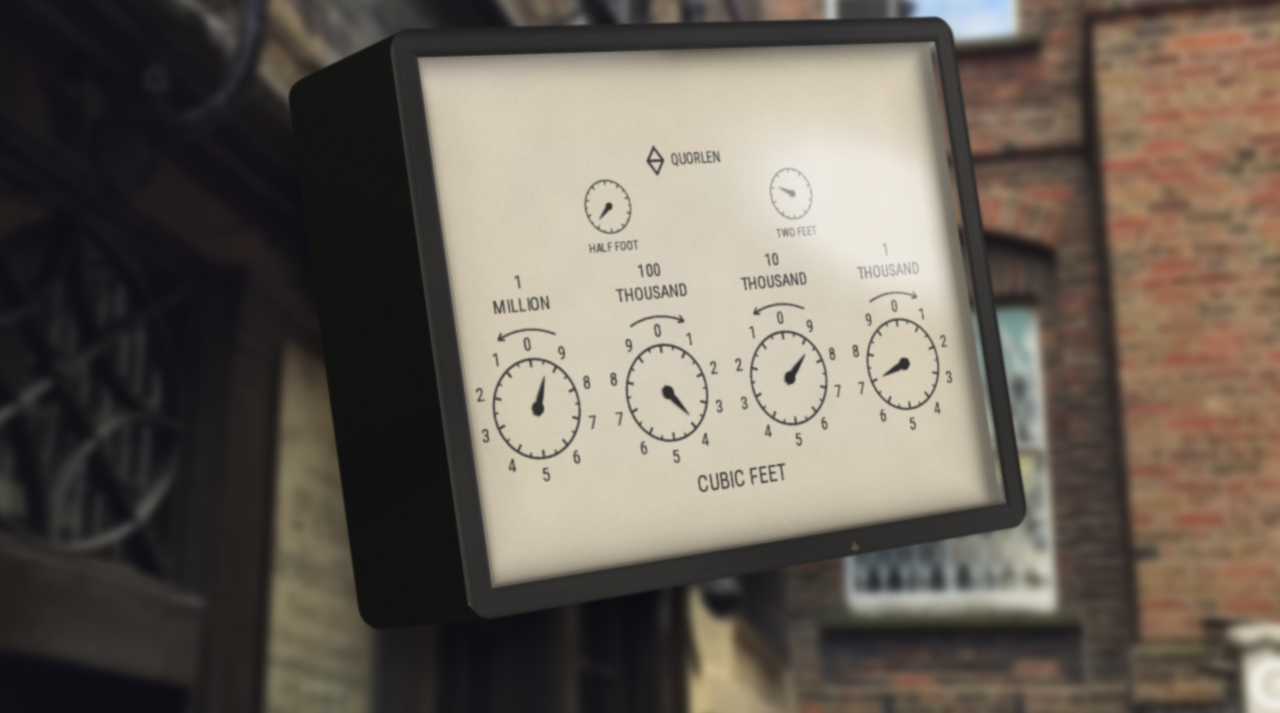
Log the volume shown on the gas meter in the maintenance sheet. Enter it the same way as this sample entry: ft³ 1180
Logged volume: ft³ 938700
